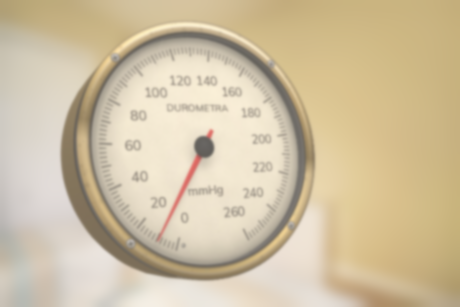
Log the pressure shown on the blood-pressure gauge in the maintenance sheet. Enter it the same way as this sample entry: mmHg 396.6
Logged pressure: mmHg 10
